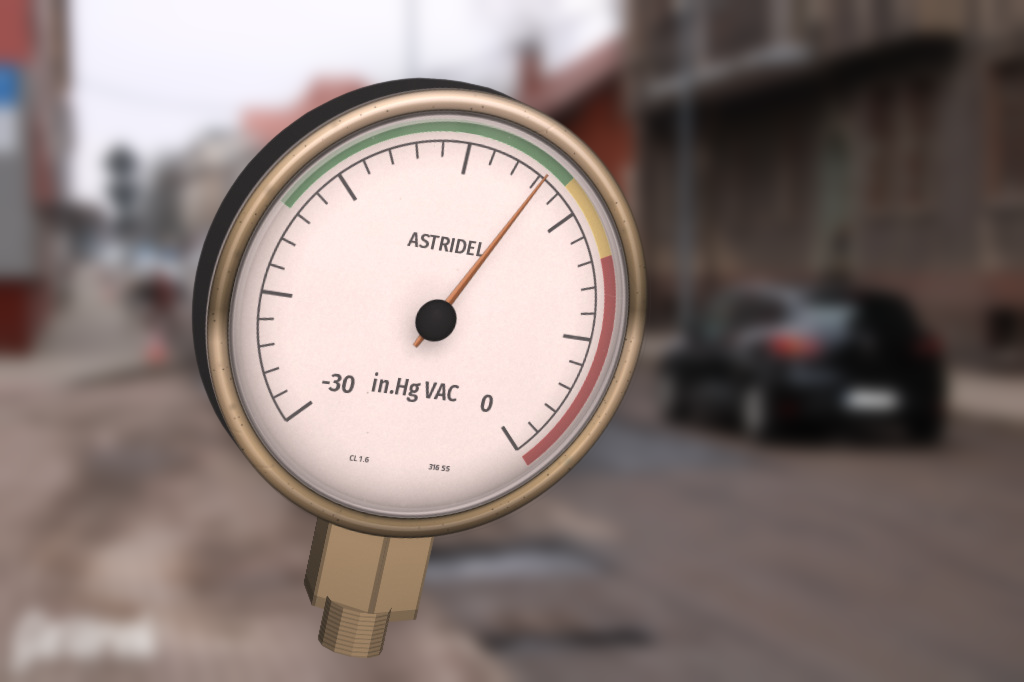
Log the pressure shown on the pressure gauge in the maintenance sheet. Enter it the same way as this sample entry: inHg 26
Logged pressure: inHg -12
